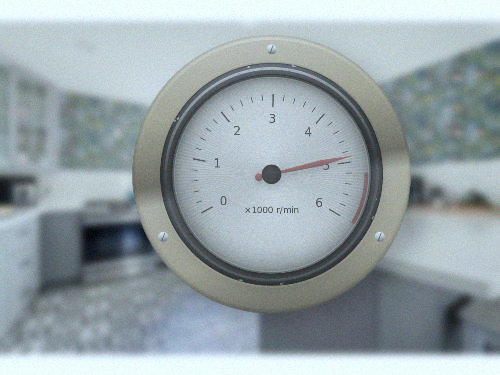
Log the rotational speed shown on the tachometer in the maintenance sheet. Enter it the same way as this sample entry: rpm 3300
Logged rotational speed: rpm 4900
